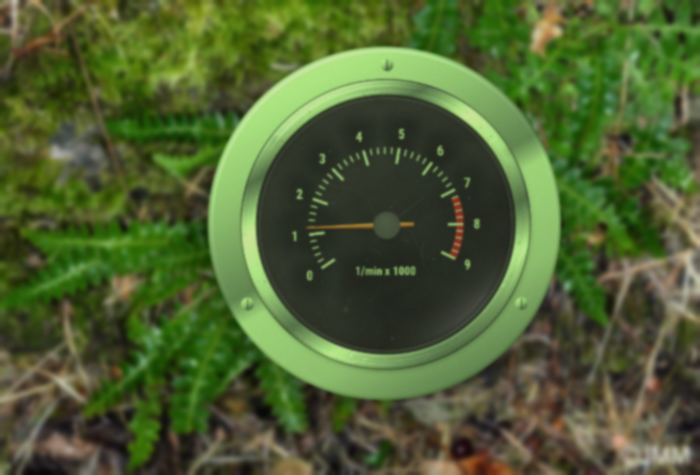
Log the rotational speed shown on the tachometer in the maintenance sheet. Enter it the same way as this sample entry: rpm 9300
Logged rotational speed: rpm 1200
